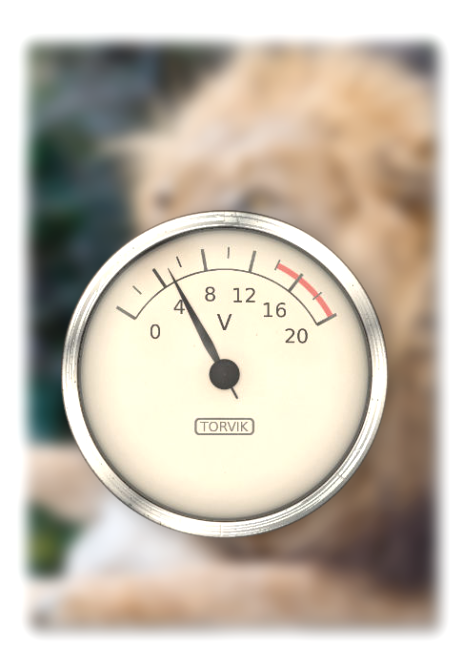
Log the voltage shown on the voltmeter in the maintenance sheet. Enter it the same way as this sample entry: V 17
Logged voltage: V 5
